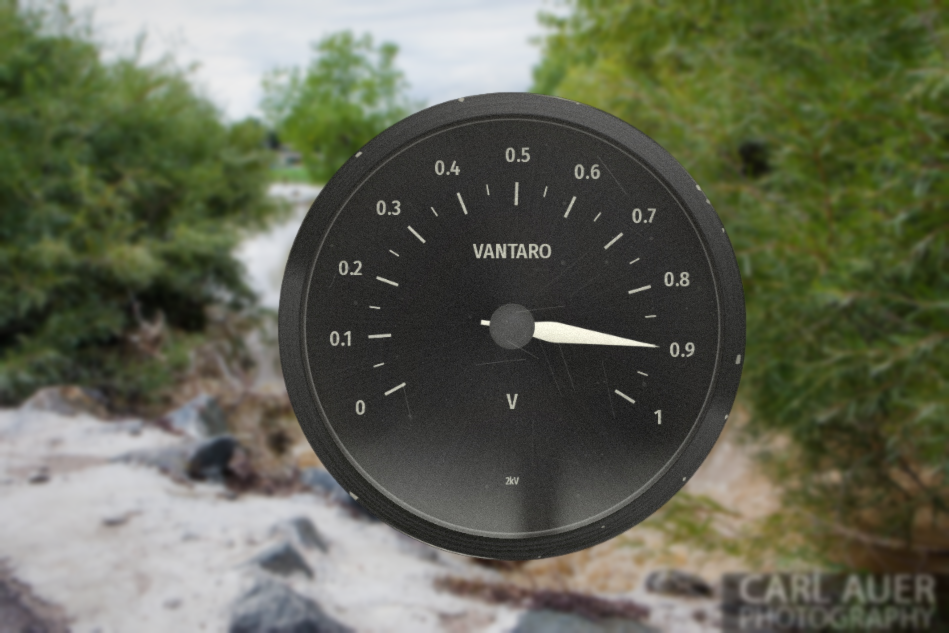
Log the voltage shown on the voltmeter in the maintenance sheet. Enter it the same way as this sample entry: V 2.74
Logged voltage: V 0.9
